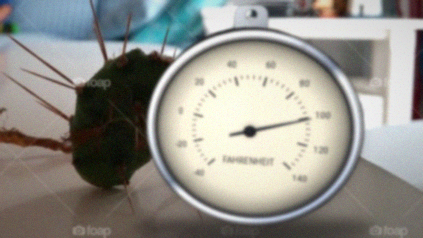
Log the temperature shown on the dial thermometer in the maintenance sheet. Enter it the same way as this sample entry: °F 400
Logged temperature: °F 100
